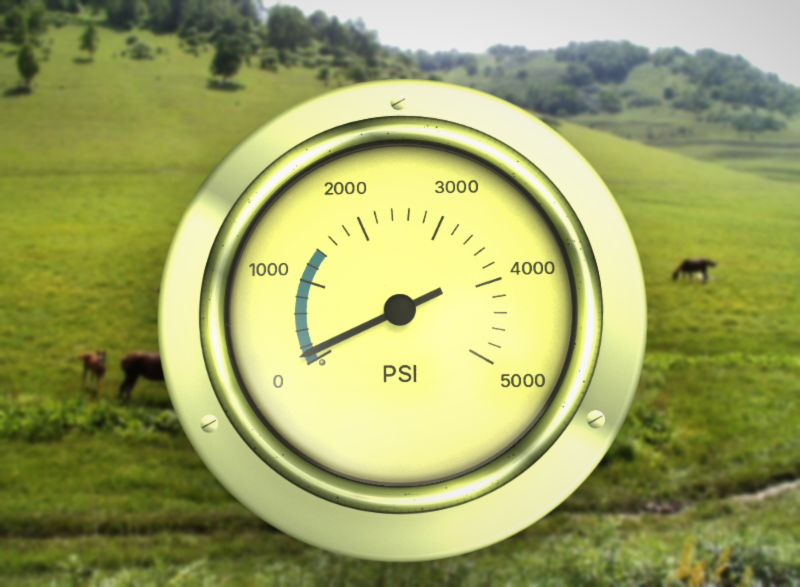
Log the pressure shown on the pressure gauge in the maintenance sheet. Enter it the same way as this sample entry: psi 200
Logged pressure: psi 100
